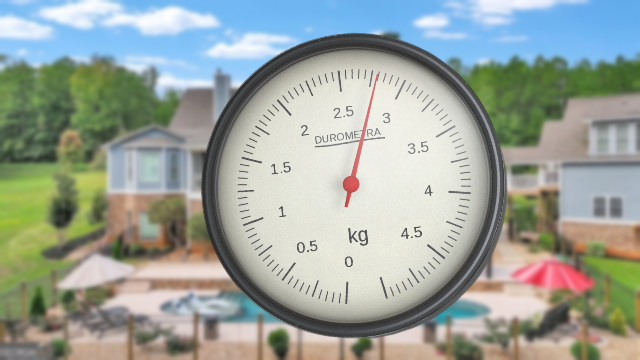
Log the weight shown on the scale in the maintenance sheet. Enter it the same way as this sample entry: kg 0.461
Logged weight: kg 2.8
